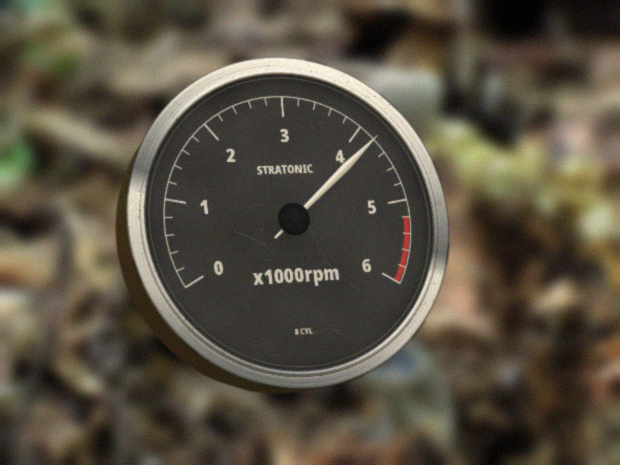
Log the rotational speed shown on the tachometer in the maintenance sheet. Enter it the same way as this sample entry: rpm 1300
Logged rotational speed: rpm 4200
